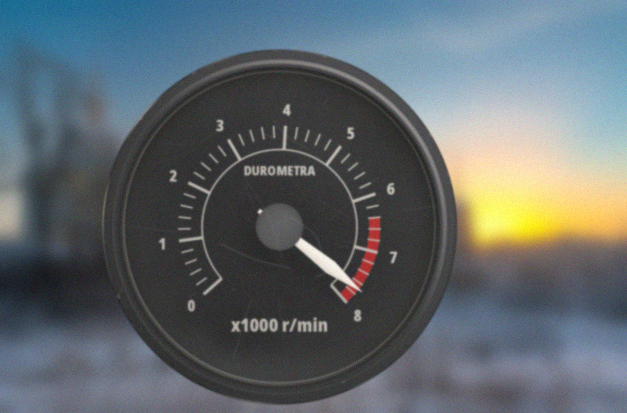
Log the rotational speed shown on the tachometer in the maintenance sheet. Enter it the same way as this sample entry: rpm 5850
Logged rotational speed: rpm 7700
